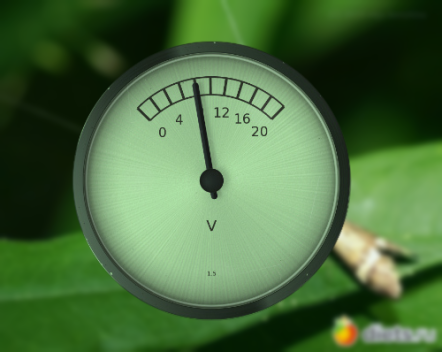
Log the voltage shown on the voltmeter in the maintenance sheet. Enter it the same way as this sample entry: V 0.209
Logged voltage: V 8
